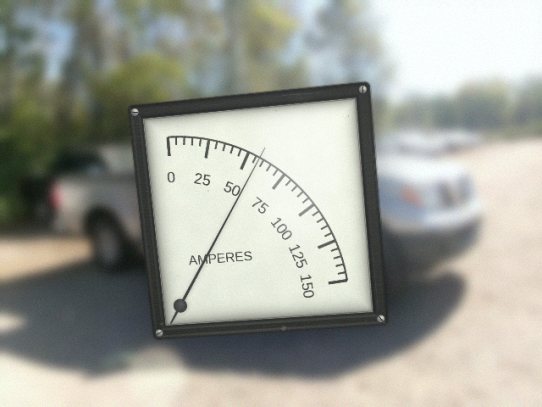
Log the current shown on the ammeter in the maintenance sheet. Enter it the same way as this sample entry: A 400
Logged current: A 57.5
